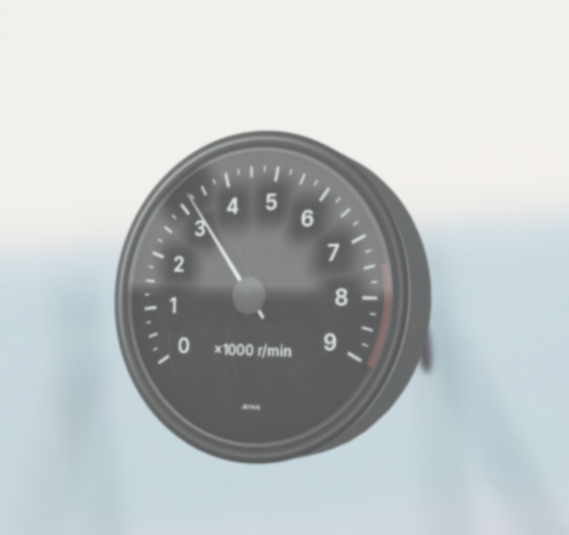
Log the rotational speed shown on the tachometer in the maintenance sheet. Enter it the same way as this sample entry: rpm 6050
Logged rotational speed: rpm 3250
